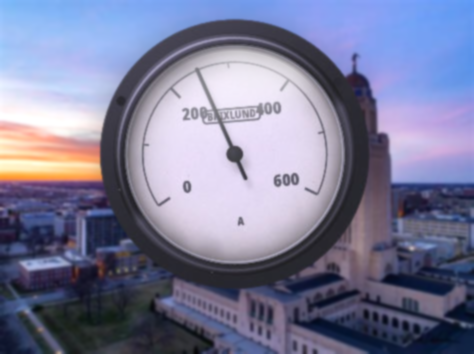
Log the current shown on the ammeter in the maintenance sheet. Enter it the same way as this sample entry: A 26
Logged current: A 250
